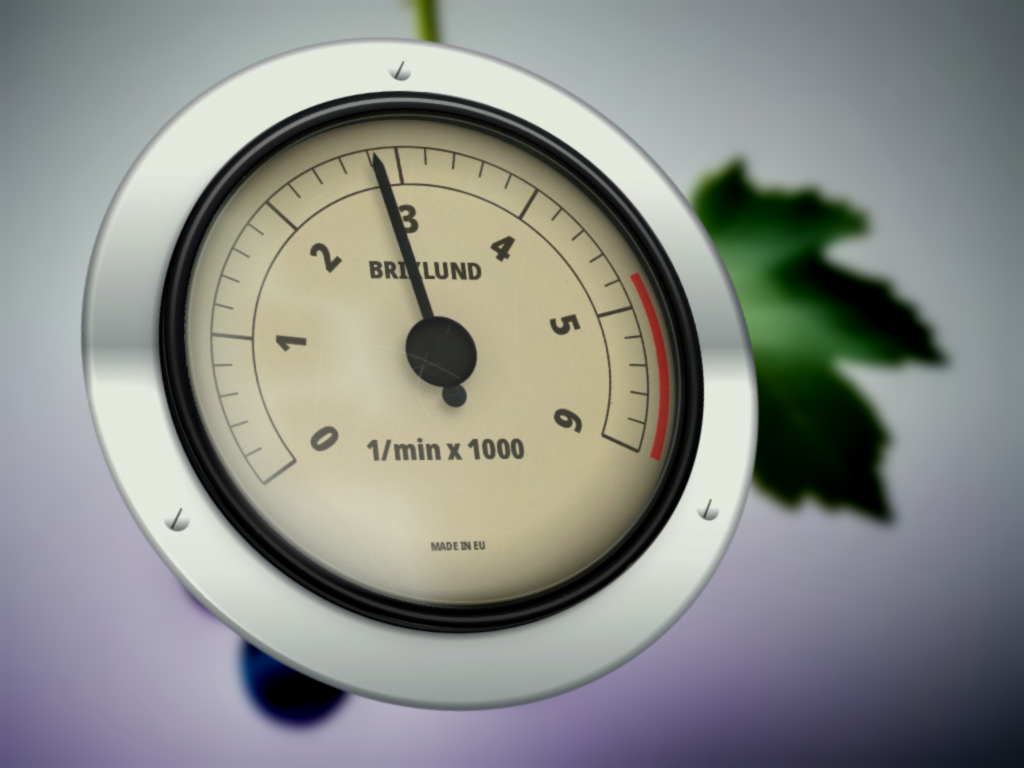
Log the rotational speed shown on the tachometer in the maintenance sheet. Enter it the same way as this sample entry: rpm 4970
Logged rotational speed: rpm 2800
